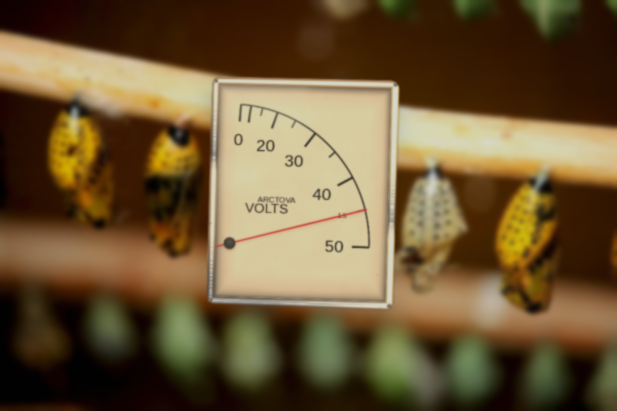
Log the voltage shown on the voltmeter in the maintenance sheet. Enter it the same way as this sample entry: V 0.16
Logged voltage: V 45
